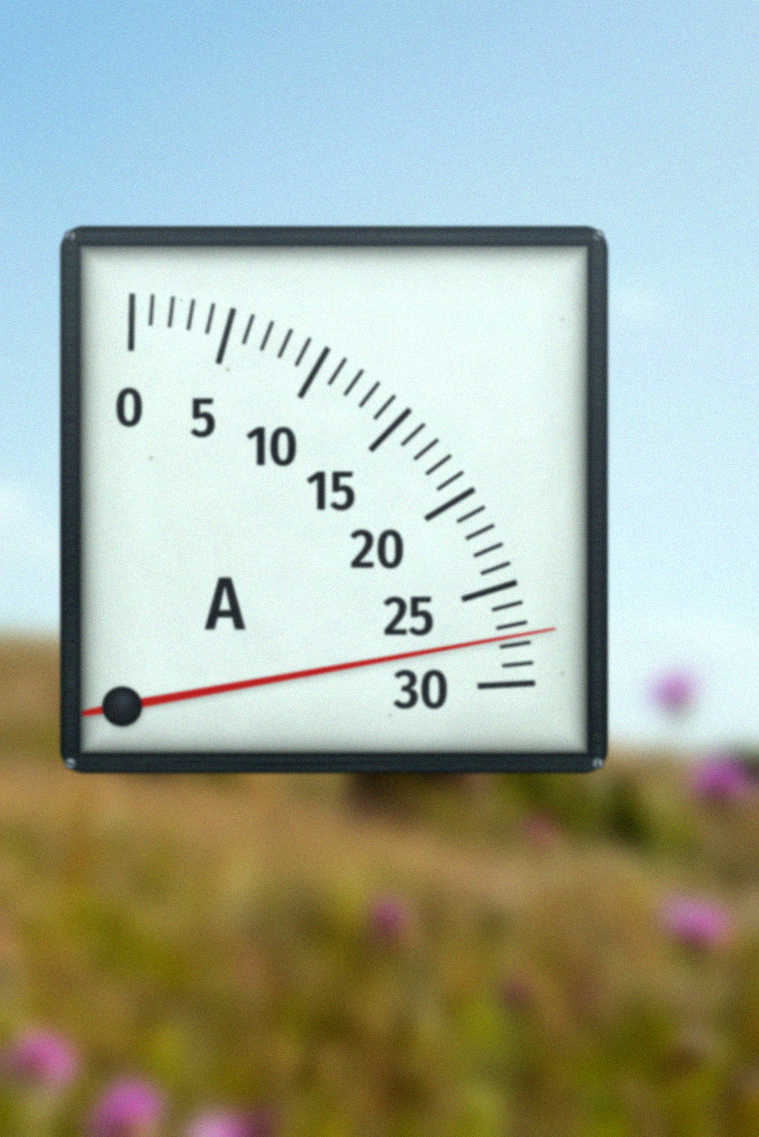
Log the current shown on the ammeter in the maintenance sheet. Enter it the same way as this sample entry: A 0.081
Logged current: A 27.5
